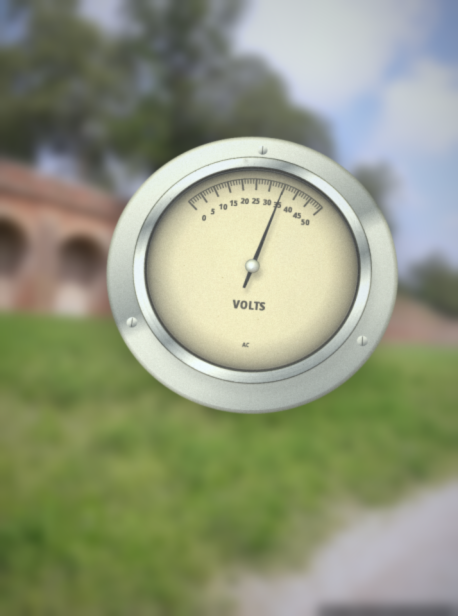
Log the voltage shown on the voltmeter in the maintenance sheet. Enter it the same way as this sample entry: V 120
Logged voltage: V 35
